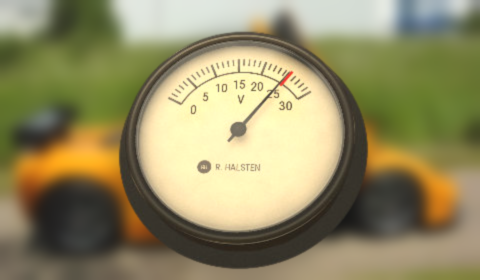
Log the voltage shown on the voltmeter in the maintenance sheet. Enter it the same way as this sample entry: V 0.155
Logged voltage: V 25
